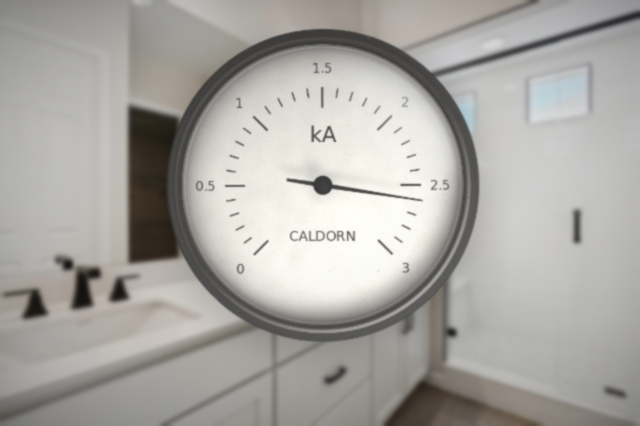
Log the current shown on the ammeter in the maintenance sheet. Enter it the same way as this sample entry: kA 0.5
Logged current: kA 2.6
